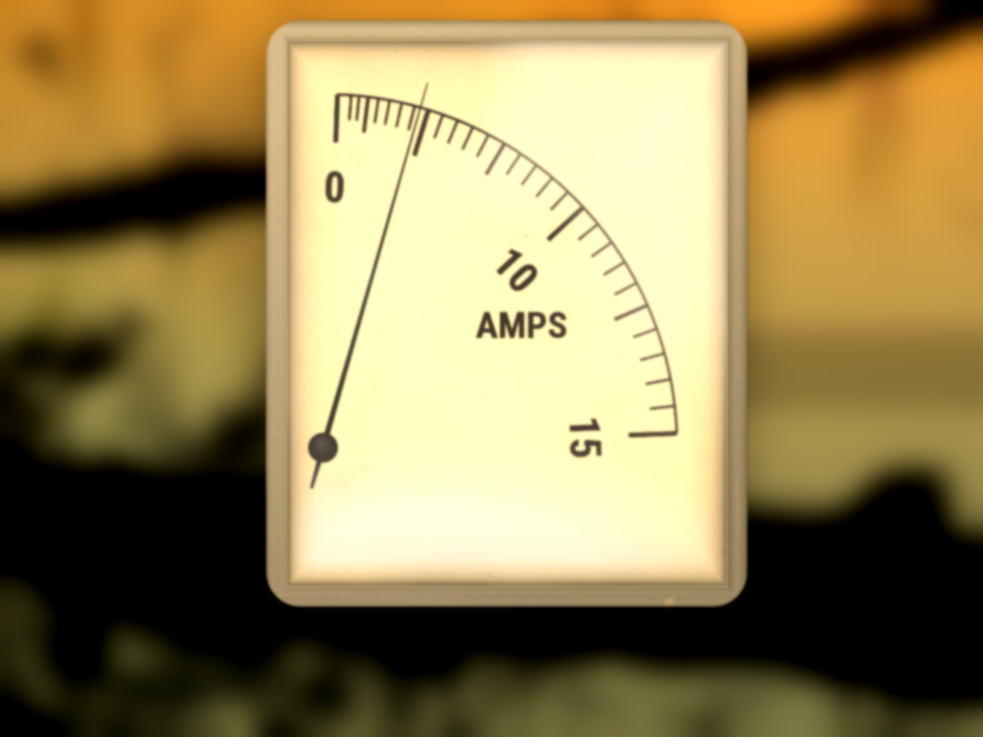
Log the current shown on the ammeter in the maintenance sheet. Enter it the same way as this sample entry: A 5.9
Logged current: A 4.75
